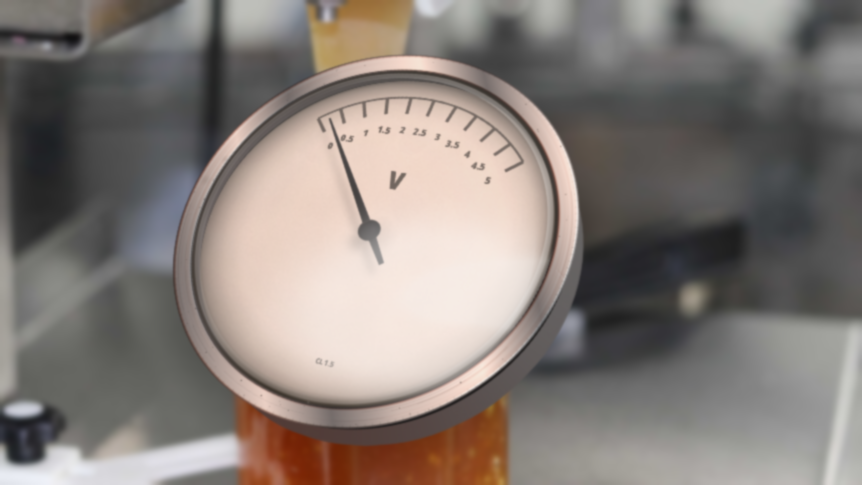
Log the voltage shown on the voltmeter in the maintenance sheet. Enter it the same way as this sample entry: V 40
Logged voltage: V 0.25
